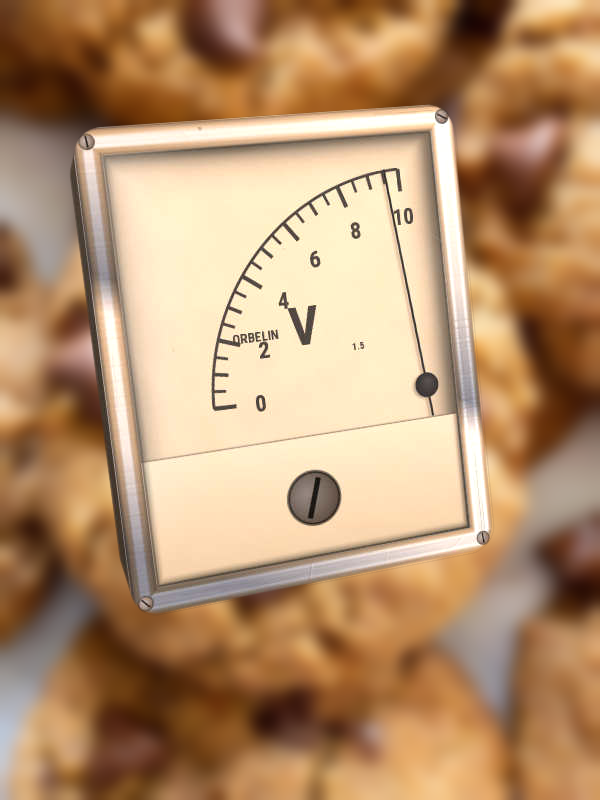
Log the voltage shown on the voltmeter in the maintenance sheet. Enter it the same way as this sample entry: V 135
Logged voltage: V 9.5
